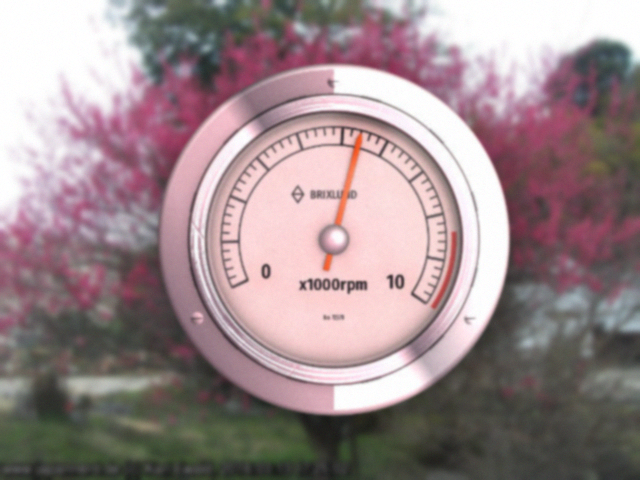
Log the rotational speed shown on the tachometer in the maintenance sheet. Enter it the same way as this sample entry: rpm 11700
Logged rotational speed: rpm 5400
